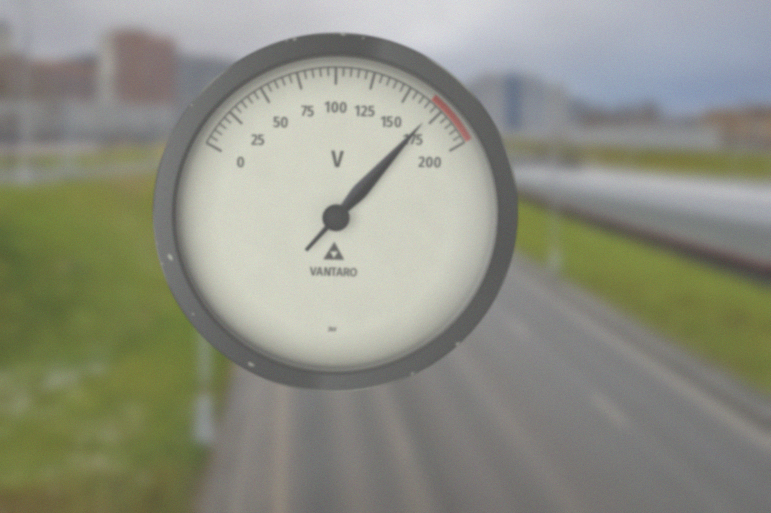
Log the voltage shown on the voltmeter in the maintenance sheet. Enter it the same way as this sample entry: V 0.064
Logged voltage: V 170
